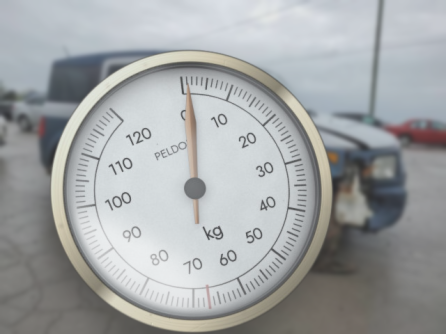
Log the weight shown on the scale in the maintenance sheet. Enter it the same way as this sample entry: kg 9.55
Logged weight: kg 1
